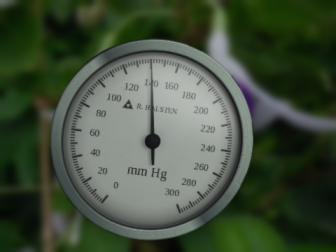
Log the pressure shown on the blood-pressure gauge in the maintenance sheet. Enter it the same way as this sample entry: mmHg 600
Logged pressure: mmHg 140
